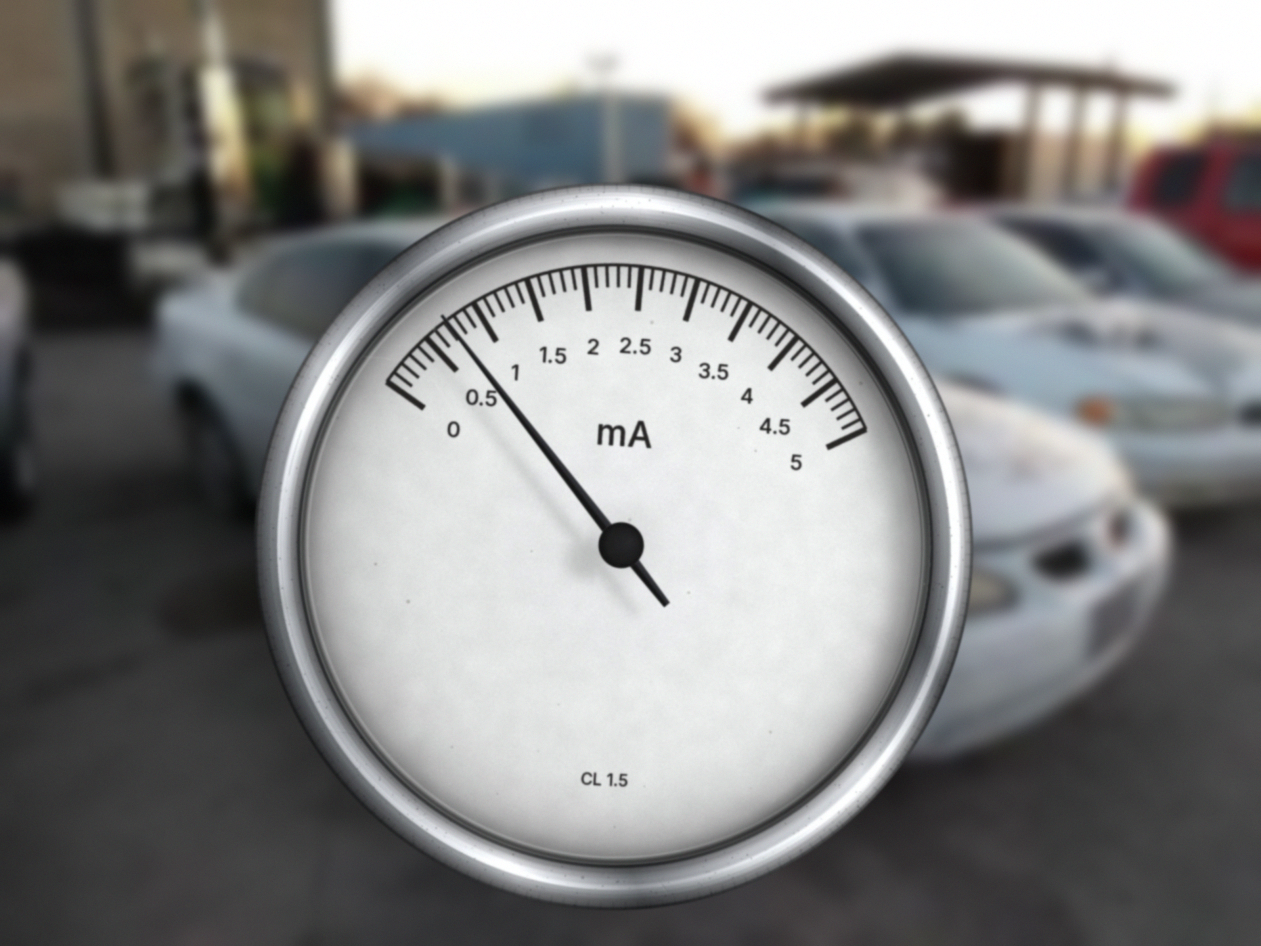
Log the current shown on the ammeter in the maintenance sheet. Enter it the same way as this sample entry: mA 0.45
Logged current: mA 0.7
